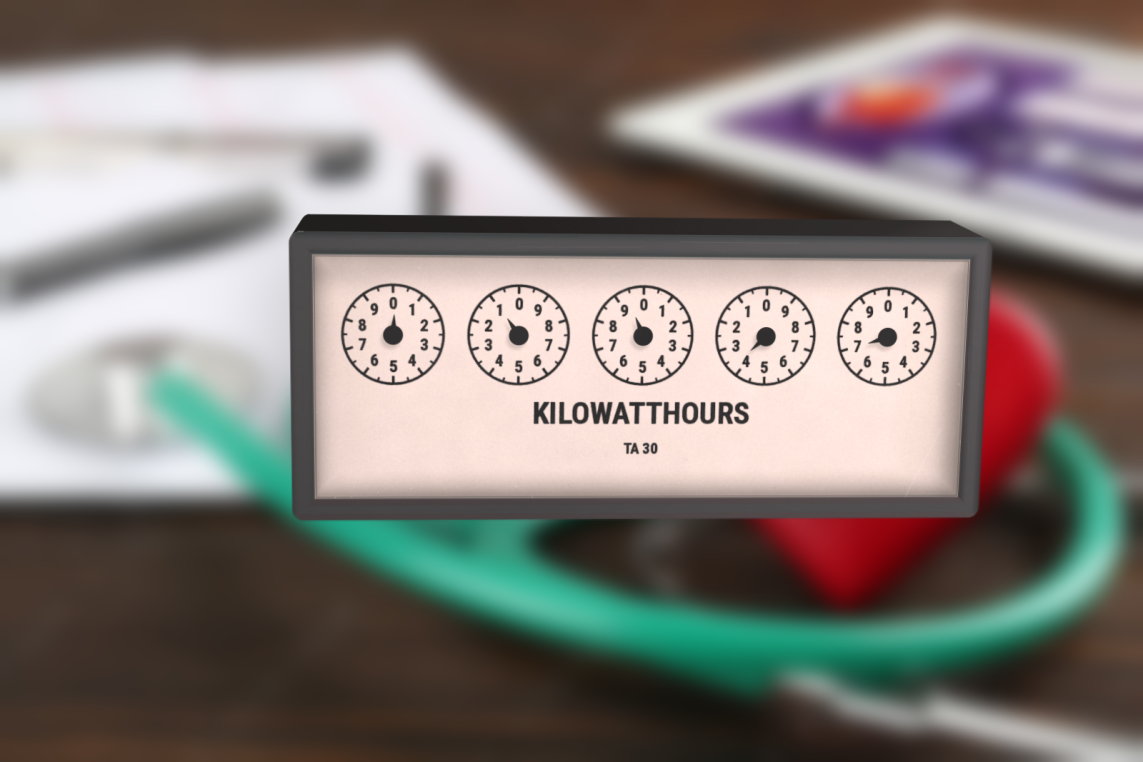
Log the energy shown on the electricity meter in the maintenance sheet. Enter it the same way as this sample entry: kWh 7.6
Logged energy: kWh 937
